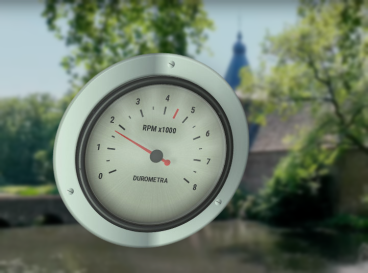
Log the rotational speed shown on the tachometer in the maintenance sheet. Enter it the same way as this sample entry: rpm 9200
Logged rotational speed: rpm 1750
